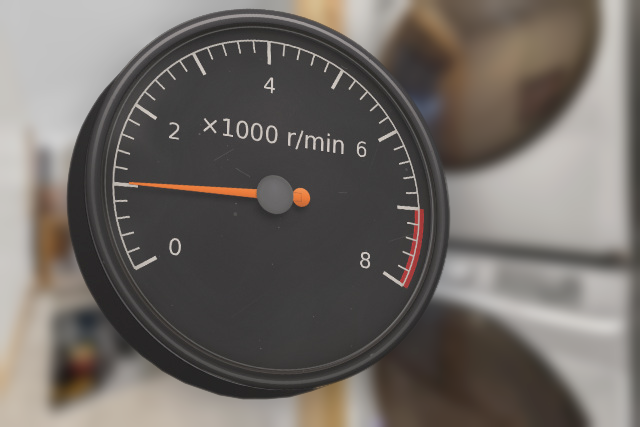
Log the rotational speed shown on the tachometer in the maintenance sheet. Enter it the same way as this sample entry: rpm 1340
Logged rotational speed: rpm 1000
